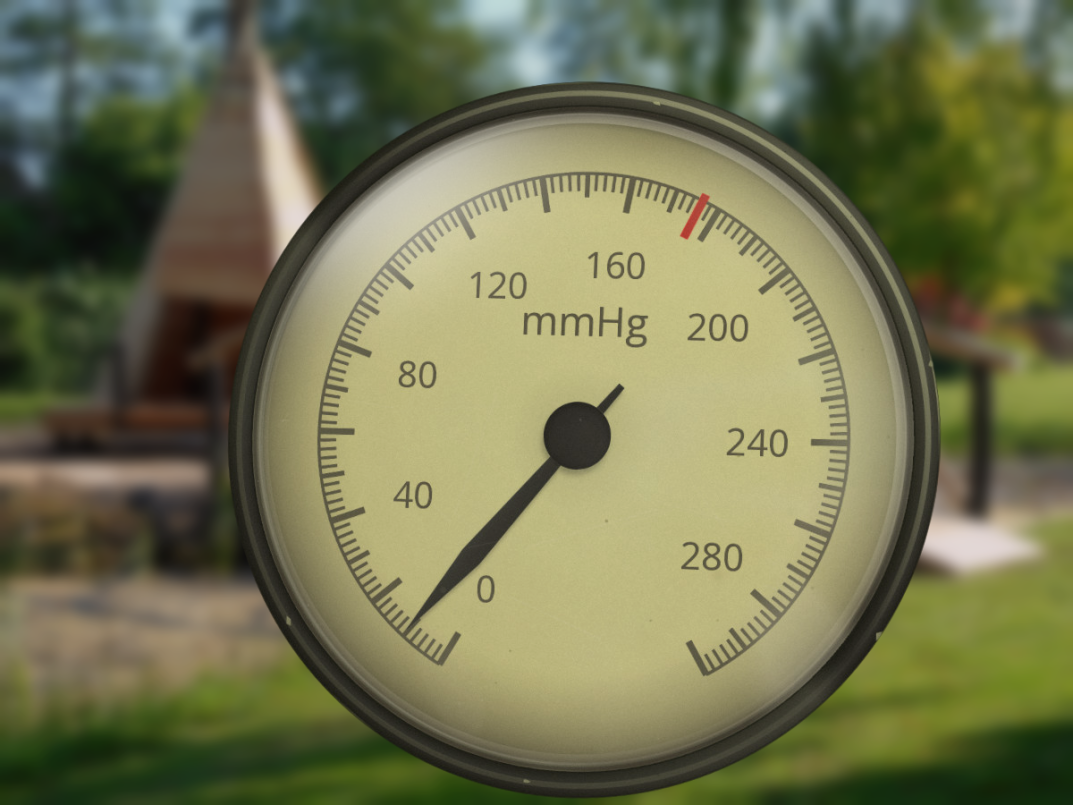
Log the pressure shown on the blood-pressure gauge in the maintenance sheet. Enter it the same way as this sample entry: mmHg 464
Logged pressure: mmHg 10
